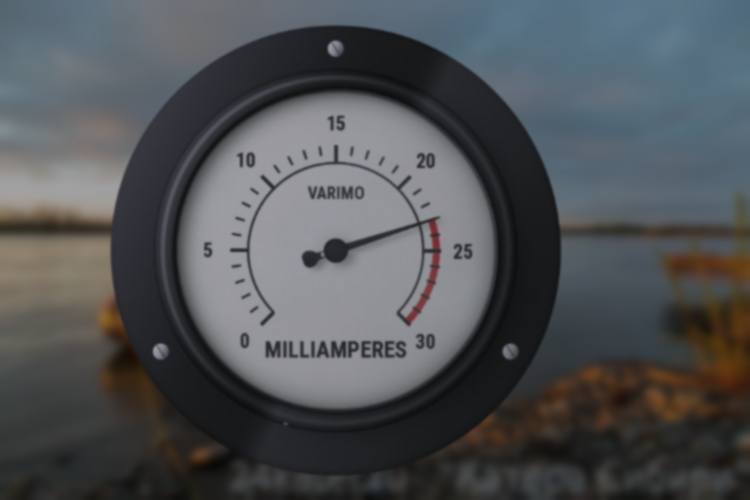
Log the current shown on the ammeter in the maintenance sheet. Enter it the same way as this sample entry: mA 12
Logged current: mA 23
